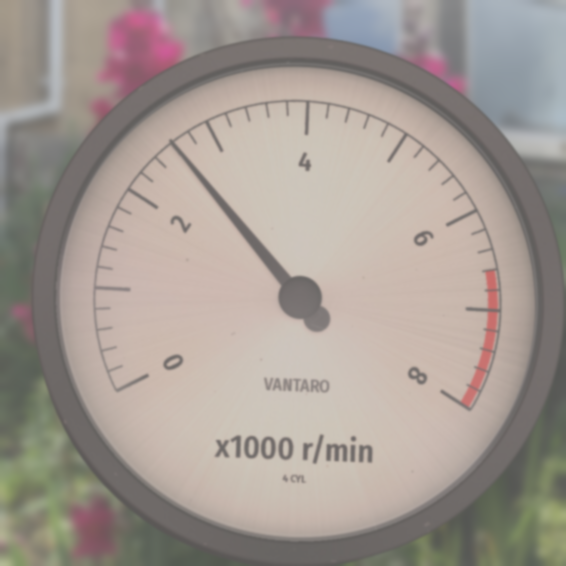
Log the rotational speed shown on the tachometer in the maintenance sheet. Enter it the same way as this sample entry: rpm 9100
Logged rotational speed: rpm 2600
